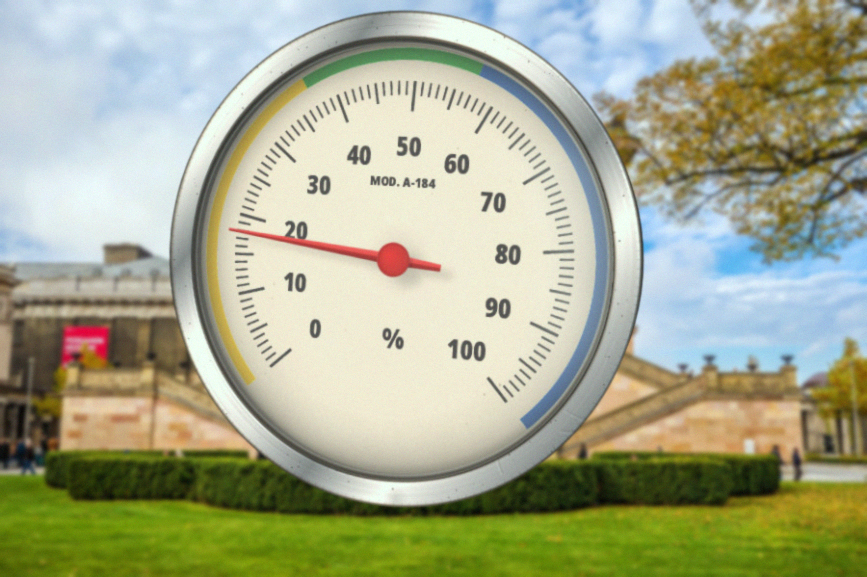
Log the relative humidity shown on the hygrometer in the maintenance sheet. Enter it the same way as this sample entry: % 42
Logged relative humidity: % 18
